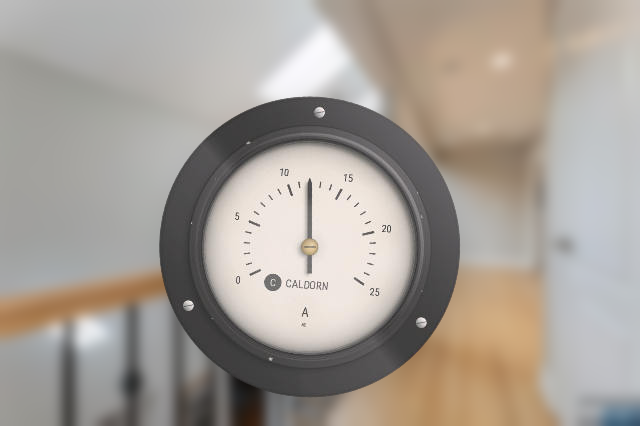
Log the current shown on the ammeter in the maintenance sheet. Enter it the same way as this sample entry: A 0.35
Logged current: A 12
